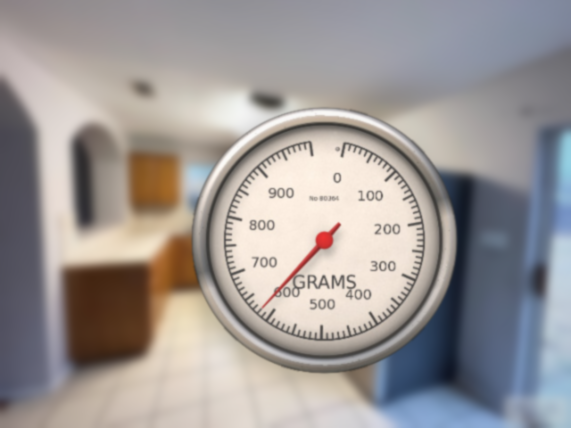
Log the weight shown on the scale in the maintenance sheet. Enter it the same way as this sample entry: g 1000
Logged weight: g 620
